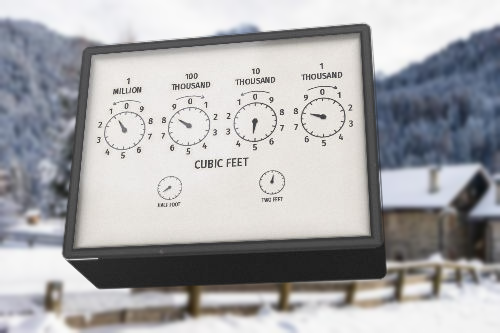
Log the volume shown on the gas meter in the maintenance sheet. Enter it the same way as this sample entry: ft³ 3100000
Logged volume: ft³ 84800
